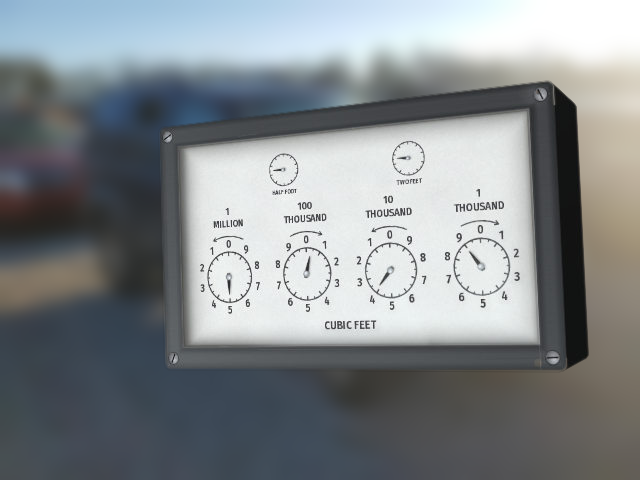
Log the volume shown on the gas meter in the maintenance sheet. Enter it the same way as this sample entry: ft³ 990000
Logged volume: ft³ 503900
